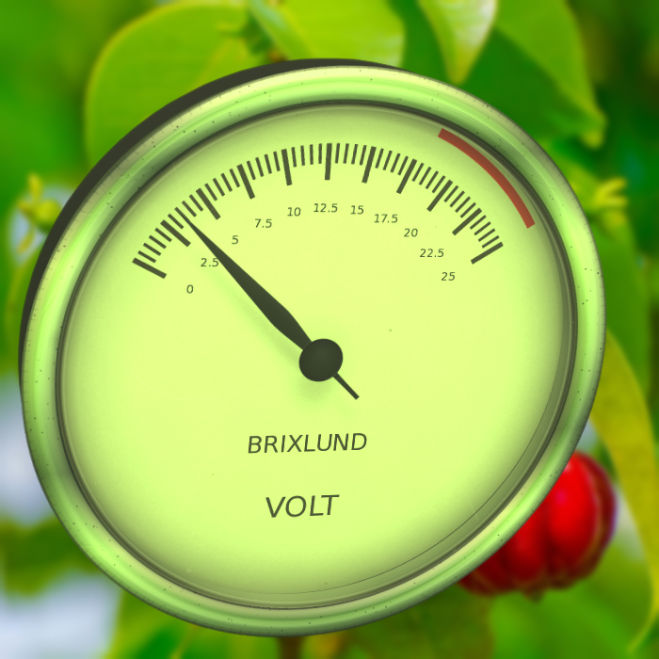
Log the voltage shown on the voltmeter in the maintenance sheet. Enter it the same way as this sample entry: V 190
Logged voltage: V 3.5
